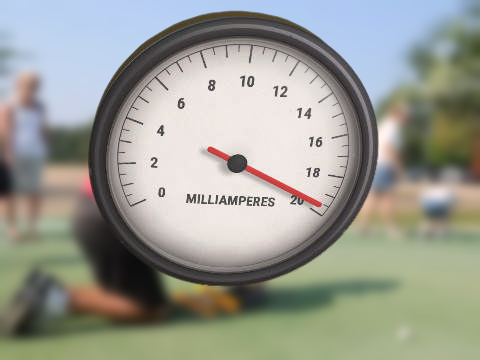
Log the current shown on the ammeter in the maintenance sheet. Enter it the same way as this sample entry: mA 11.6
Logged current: mA 19.5
